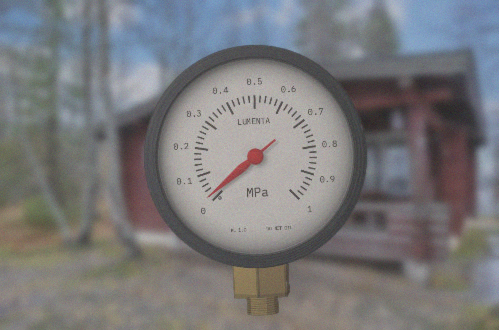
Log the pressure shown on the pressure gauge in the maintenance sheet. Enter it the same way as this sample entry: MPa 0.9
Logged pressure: MPa 0.02
